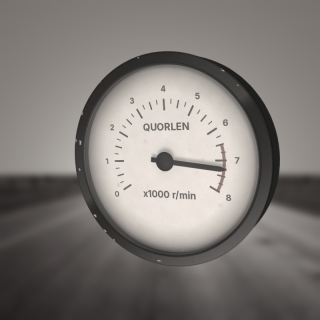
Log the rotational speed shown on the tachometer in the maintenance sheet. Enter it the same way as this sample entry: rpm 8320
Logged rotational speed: rpm 7250
